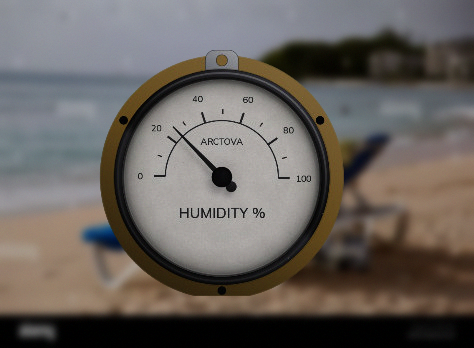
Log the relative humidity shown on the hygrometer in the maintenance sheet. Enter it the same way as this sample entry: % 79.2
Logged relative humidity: % 25
